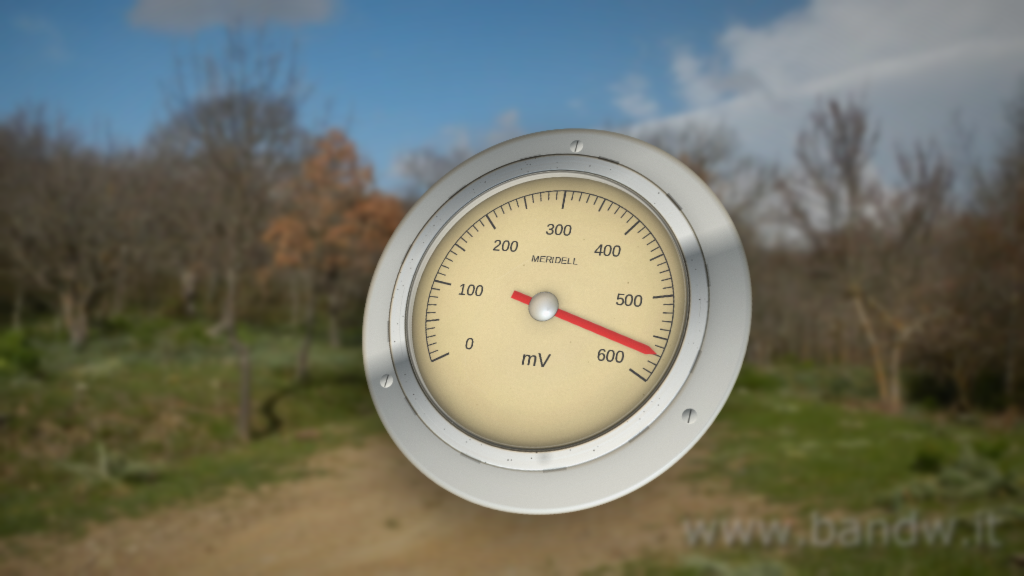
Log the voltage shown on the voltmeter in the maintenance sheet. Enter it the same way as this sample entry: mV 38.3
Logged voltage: mV 570
